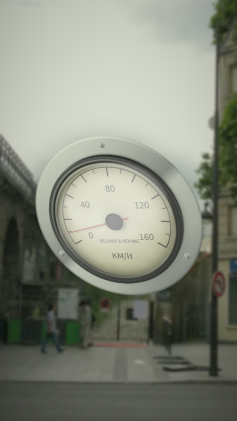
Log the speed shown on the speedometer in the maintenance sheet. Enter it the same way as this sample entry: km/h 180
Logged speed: km/h 10
